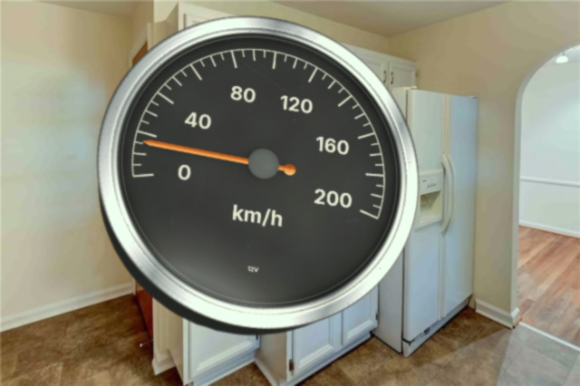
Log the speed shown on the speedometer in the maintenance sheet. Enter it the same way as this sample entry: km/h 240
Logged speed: km/h 15
